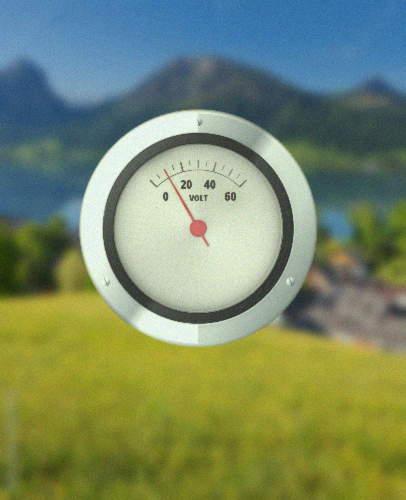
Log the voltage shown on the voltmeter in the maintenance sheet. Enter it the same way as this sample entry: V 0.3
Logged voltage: V 10
